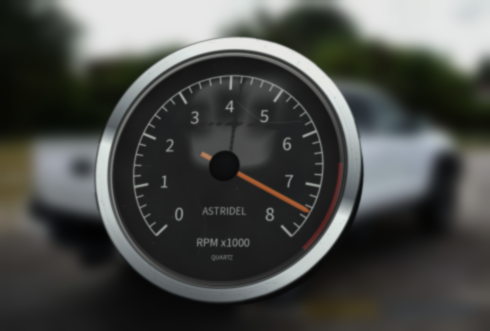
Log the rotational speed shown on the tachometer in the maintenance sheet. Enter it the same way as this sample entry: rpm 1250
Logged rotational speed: rpm 7500
